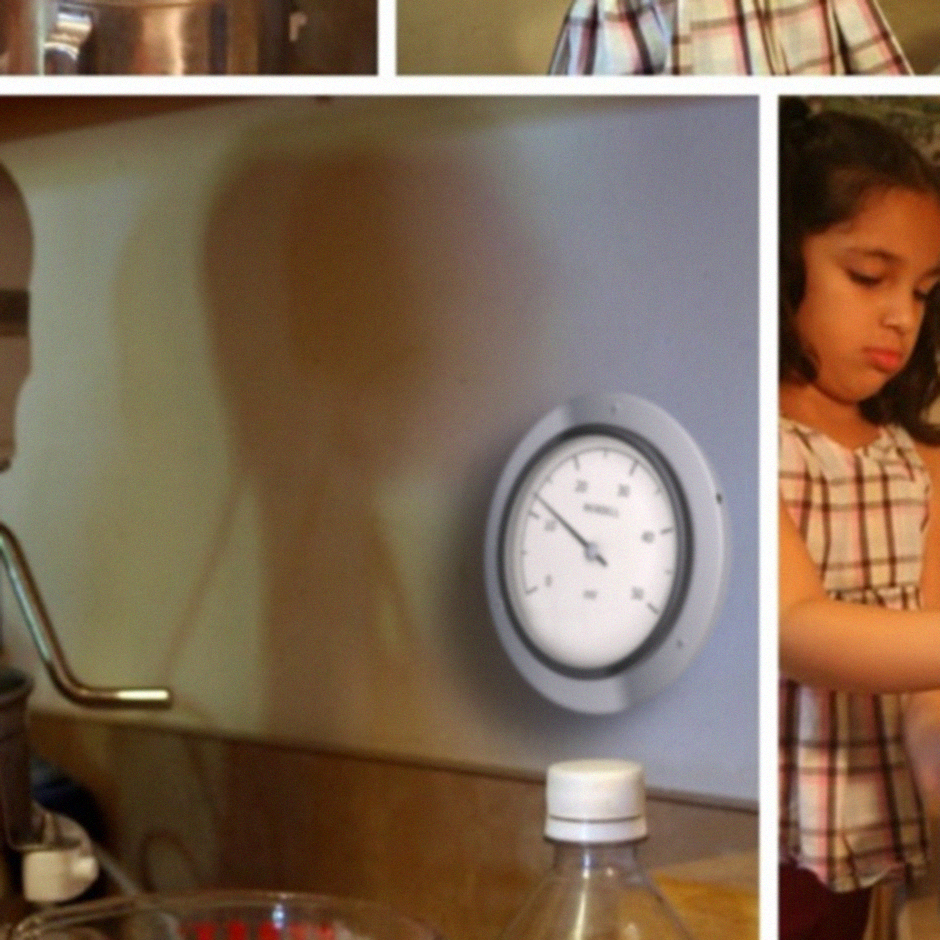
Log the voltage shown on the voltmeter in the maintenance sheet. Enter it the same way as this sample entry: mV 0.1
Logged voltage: mV 12.5
